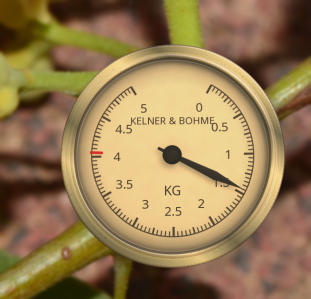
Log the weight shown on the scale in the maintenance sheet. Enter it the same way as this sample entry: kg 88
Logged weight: kg 1.45
